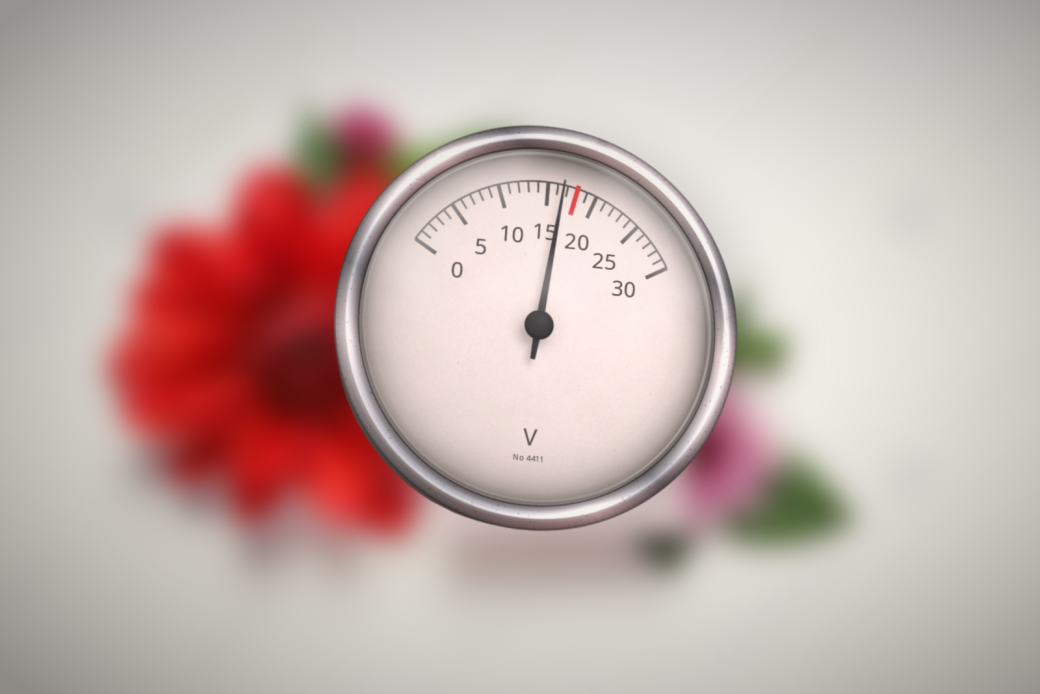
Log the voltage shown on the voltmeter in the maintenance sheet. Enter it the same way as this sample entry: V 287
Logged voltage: V 16.5
